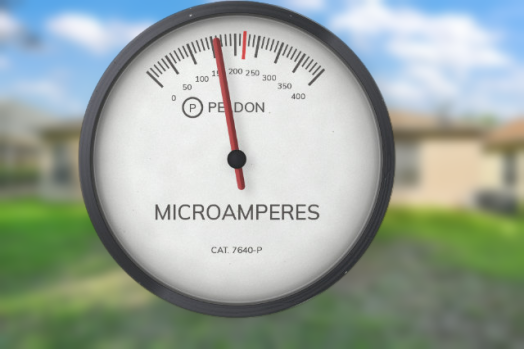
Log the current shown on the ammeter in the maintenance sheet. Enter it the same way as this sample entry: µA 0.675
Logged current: µA 160
